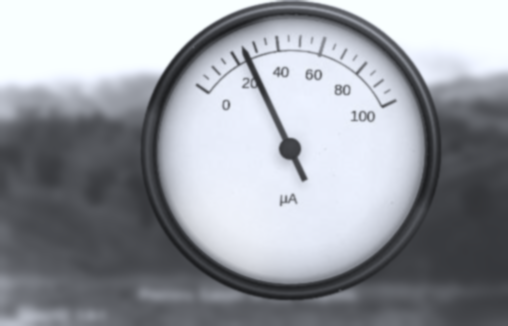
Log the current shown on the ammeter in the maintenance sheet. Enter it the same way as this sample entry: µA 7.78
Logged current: µA 25
